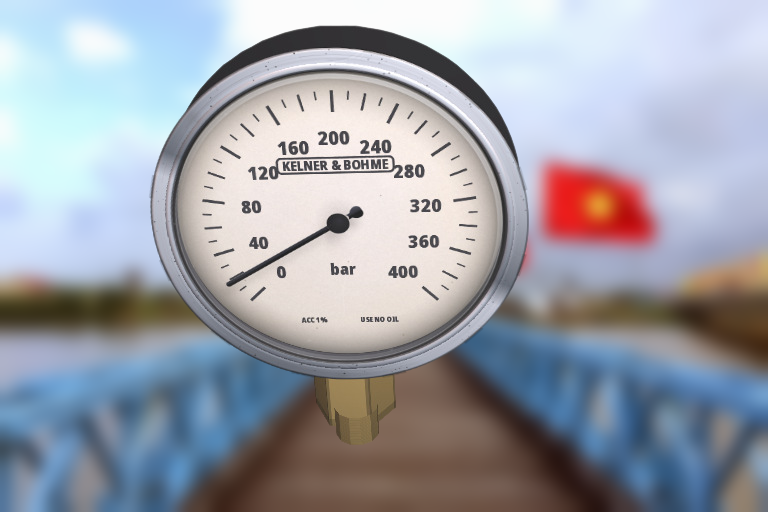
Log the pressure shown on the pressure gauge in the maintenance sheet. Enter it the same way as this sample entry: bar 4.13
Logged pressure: bar 20
